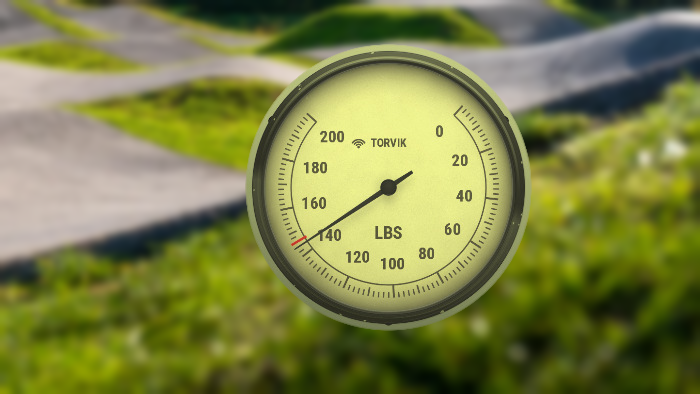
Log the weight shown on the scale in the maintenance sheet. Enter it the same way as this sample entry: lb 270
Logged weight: lb 144
